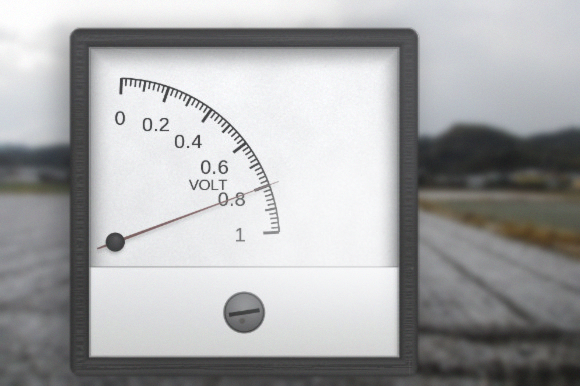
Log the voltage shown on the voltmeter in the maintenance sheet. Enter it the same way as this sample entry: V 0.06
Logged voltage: V 0.8
